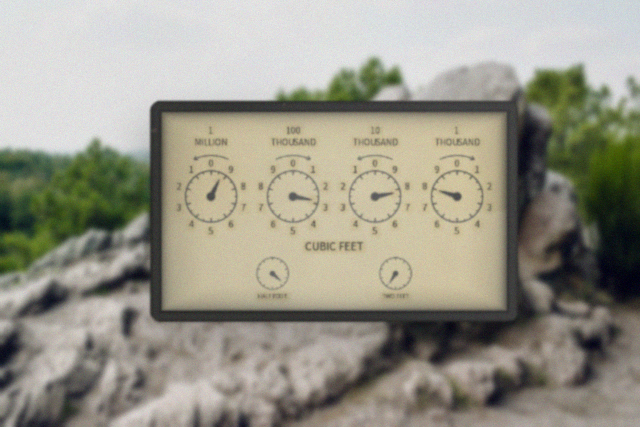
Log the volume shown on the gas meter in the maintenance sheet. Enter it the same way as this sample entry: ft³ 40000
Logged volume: ft³ 927800
